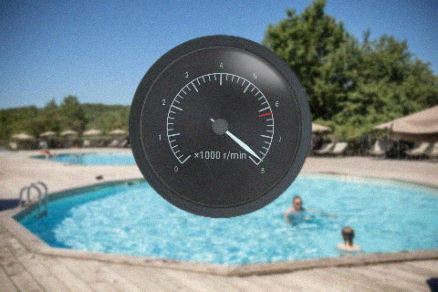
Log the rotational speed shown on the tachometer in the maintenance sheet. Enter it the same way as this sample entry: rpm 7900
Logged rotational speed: rpm 7800
